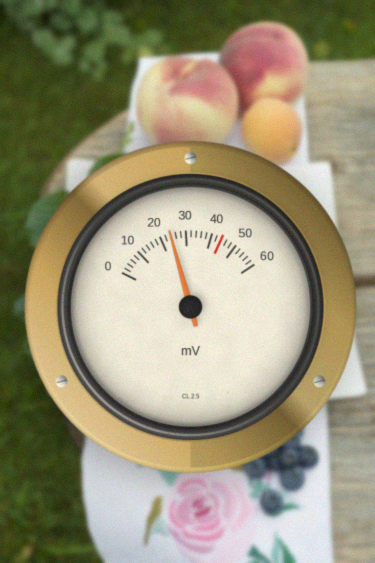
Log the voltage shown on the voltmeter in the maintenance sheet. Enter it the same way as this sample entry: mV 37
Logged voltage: mV 24
